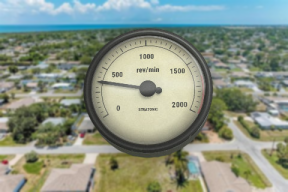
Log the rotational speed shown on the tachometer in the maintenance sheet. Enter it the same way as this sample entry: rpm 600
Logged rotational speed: rpm 350
